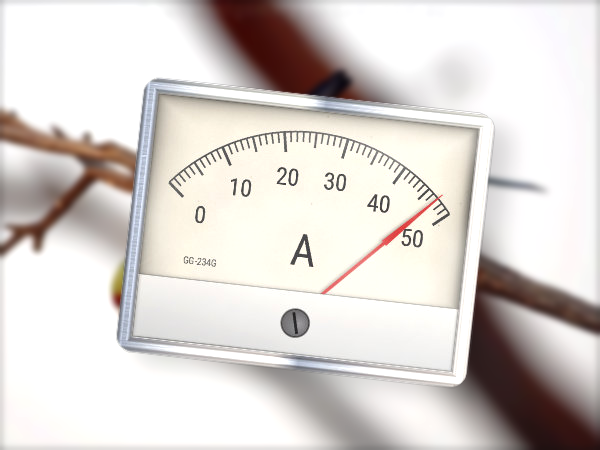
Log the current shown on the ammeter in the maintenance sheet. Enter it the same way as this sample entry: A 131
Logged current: A 47
